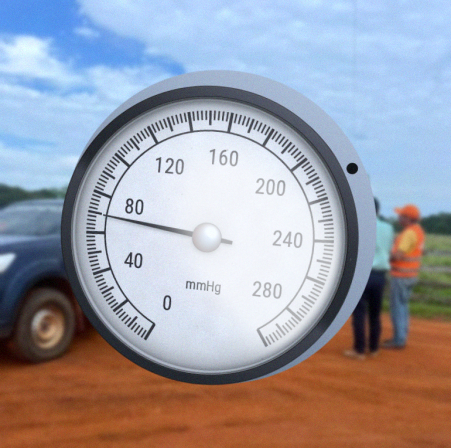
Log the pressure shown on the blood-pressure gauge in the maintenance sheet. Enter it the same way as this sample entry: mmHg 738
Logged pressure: mmHg 70
